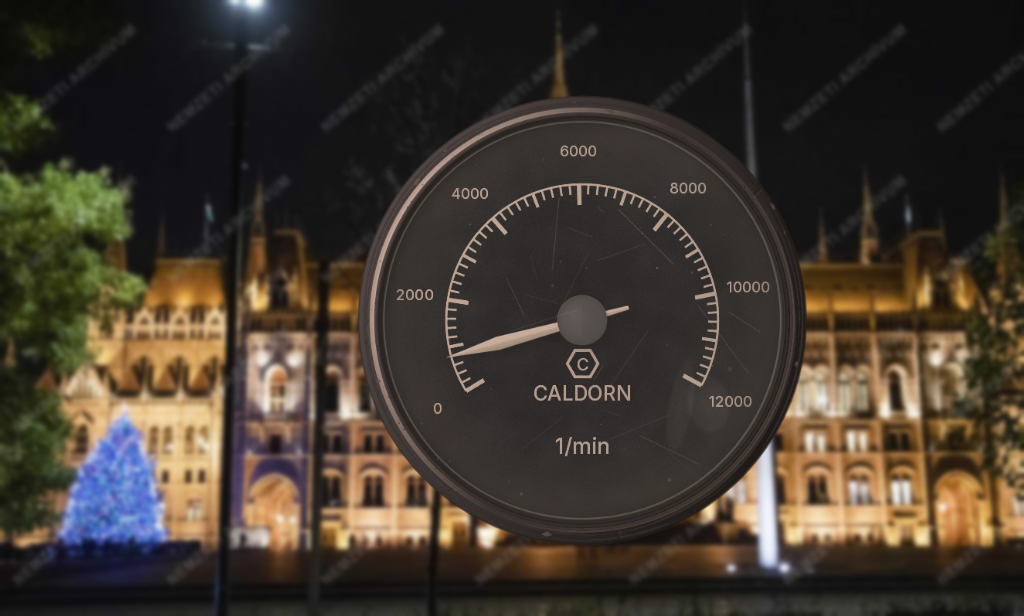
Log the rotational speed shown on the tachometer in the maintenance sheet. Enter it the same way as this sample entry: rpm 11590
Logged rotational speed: rpm 800
